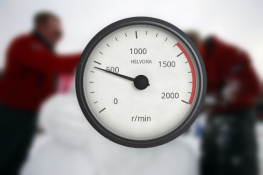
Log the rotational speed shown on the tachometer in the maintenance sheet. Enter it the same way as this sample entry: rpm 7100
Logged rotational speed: rpm 450
